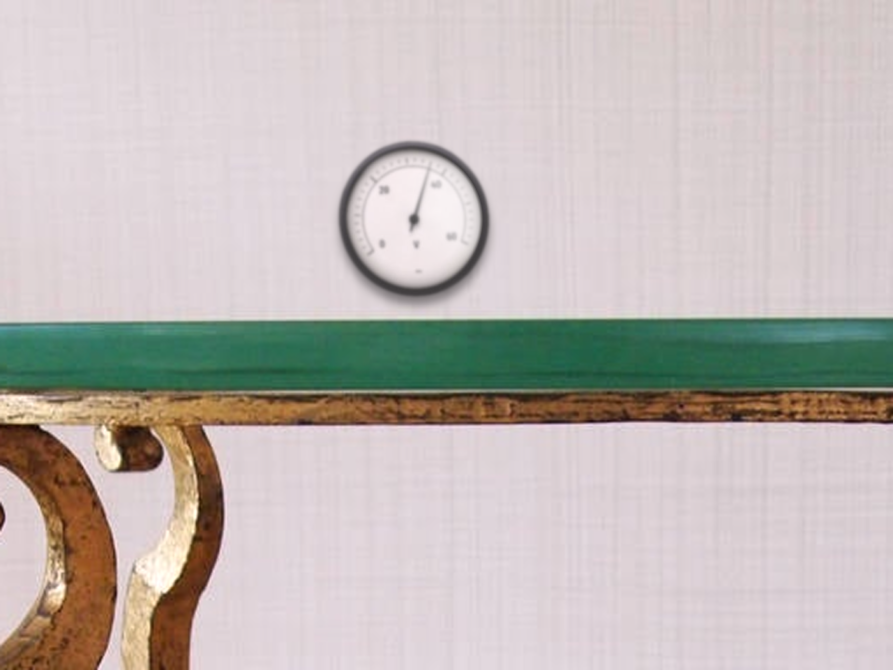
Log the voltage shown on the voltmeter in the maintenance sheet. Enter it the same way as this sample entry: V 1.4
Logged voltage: V 36
